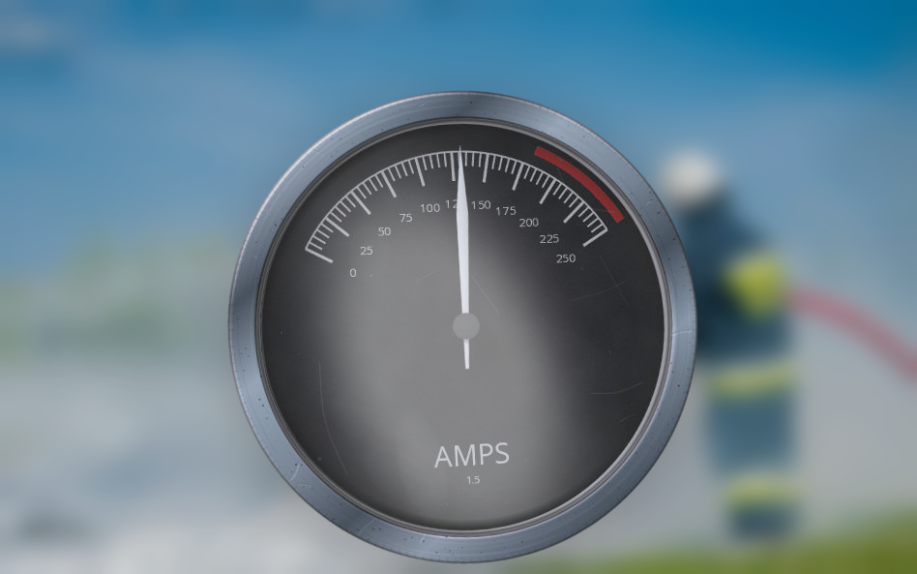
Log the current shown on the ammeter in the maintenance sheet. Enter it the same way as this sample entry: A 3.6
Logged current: A 130
